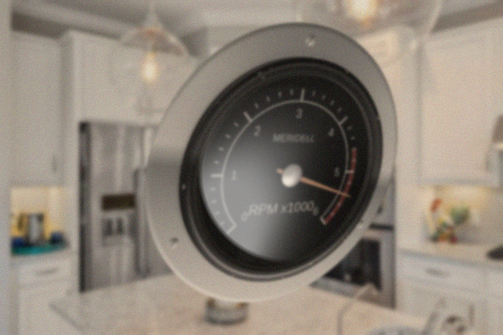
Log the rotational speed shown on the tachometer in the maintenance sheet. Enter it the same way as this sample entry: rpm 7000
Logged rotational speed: rpm 5400
